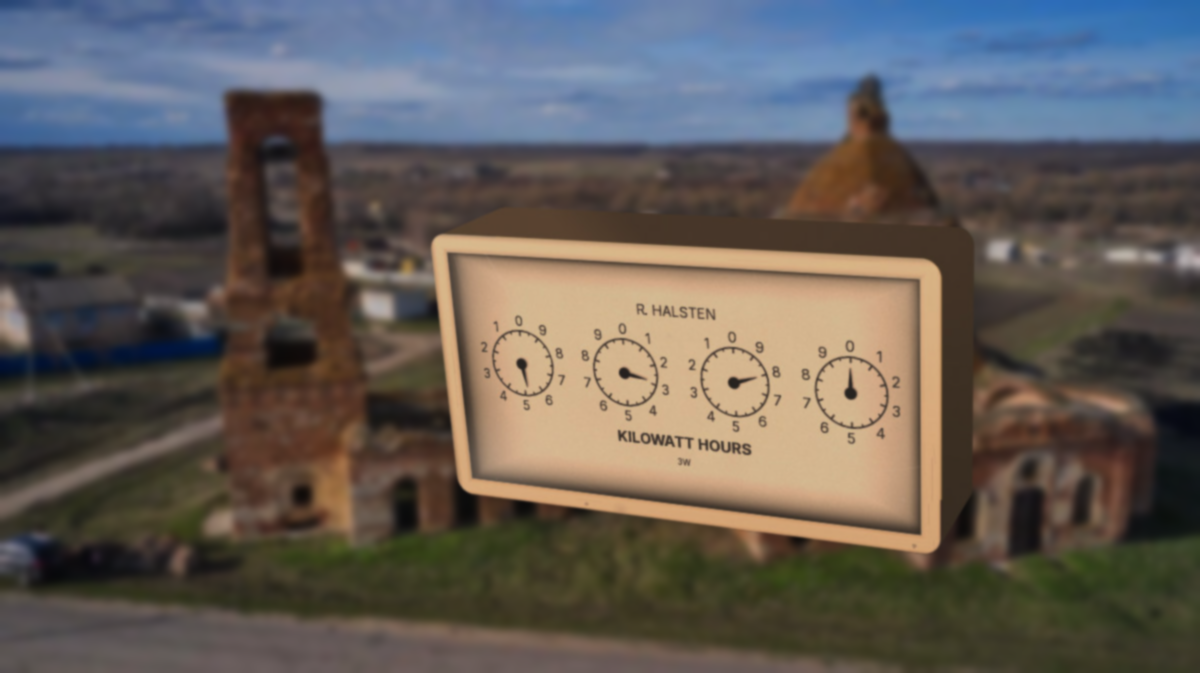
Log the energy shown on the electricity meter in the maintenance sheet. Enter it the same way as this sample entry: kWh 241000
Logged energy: kWh 5280
